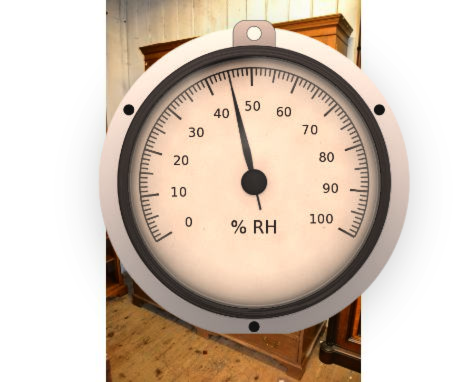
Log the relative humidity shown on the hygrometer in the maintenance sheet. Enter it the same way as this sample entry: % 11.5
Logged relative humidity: % 45
